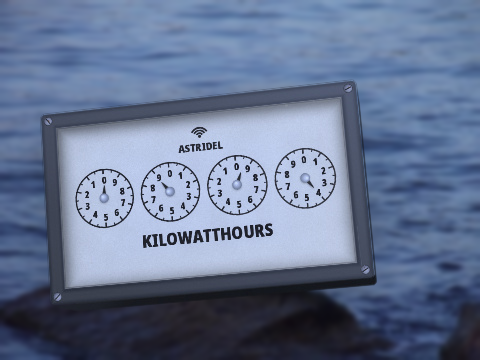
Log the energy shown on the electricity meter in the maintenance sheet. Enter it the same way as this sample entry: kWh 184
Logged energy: kWh 9894
